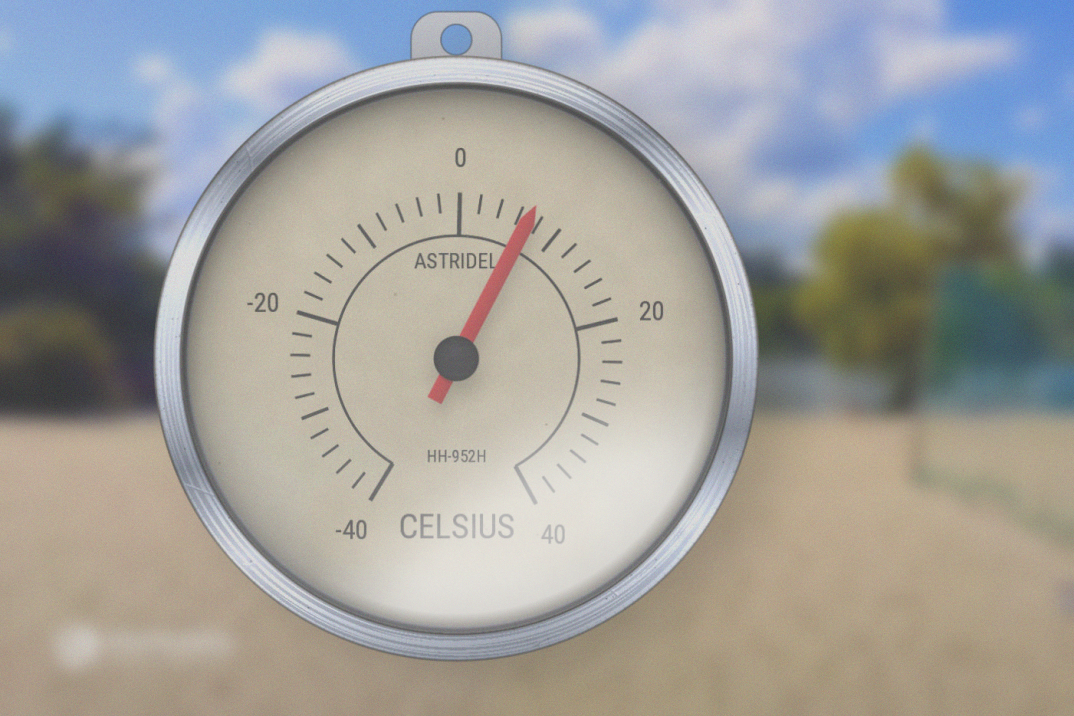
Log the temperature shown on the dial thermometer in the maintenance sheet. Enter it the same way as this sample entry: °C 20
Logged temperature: °C 7
